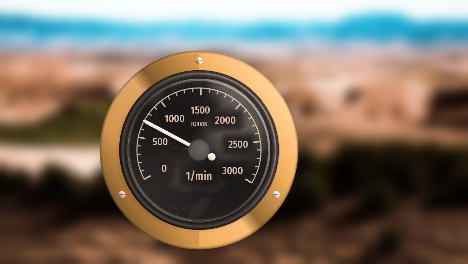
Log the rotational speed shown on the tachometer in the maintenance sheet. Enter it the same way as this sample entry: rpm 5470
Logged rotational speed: rpm 700
